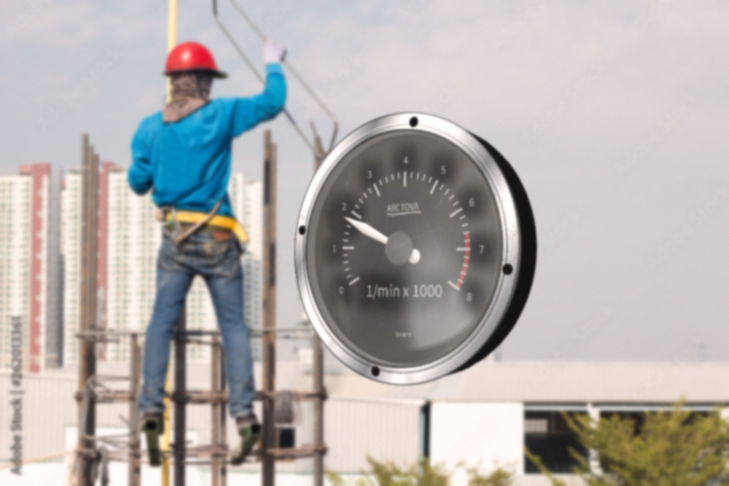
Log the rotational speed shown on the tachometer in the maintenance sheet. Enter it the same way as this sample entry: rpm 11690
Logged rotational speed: rpm 1800
